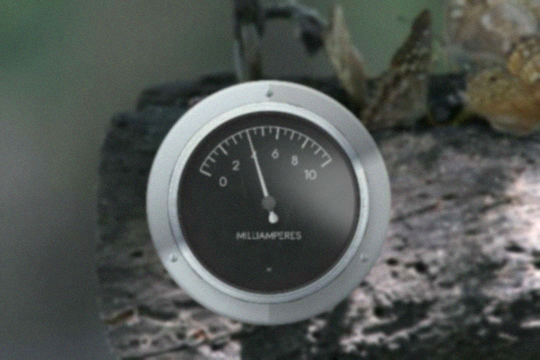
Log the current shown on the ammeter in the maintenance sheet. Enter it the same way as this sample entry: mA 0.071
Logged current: mA 4
